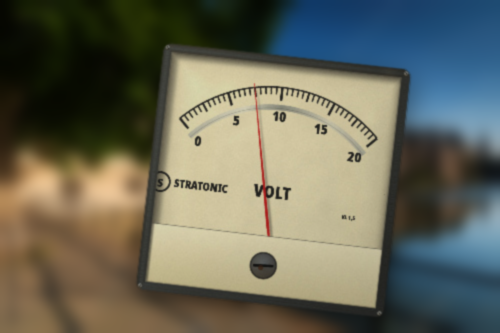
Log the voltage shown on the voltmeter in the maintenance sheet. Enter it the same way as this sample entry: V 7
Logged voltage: V 7.5
